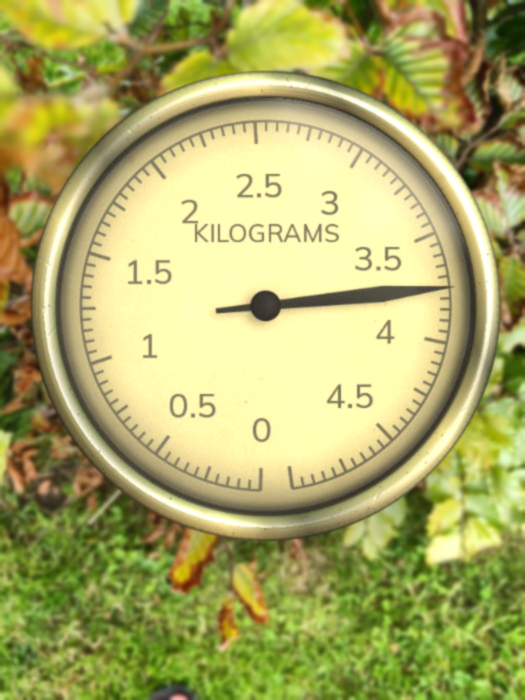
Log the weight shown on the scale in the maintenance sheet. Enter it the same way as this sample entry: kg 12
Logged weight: kg 3.75
